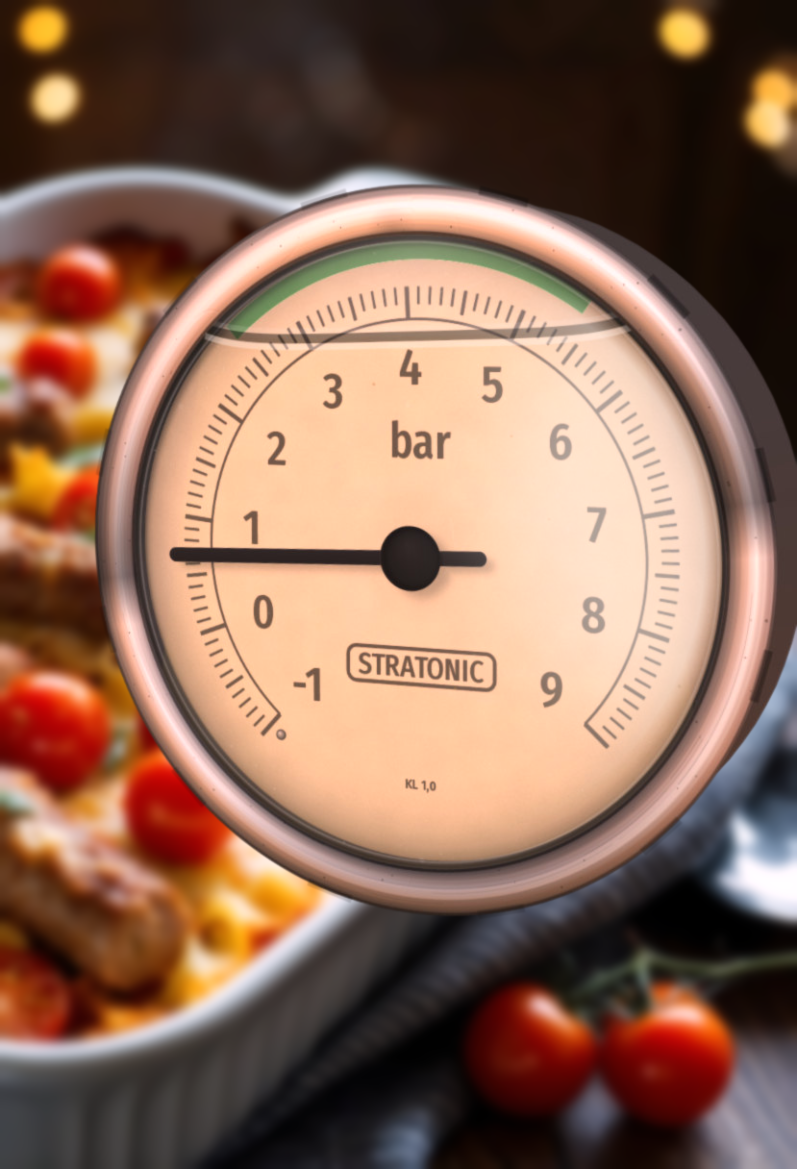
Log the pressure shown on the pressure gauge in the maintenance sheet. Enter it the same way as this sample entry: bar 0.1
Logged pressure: bar 0.7
